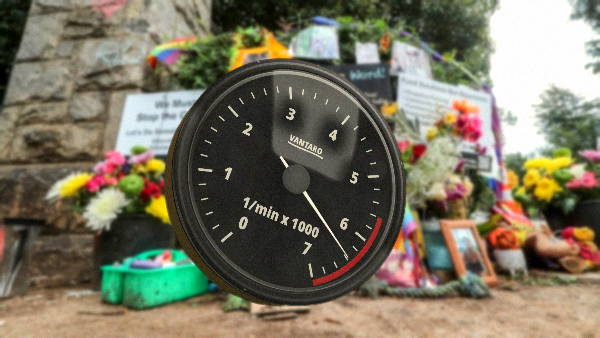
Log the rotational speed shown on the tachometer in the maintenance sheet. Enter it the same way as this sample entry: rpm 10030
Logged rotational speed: rpm 6400
